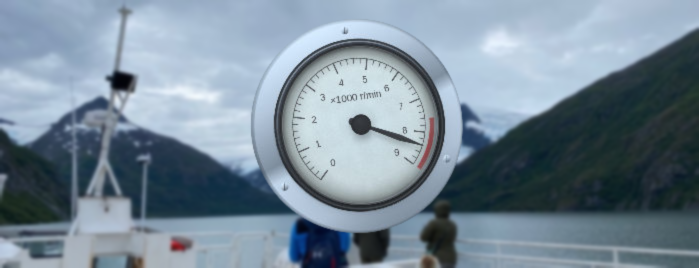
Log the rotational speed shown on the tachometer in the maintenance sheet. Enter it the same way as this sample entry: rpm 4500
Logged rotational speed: rpm 8400
